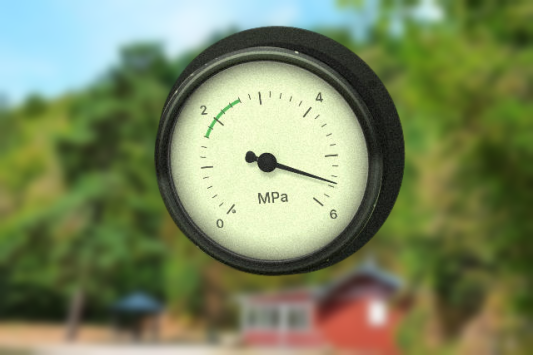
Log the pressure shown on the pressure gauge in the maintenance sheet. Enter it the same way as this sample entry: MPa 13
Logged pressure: MPa 5.5
